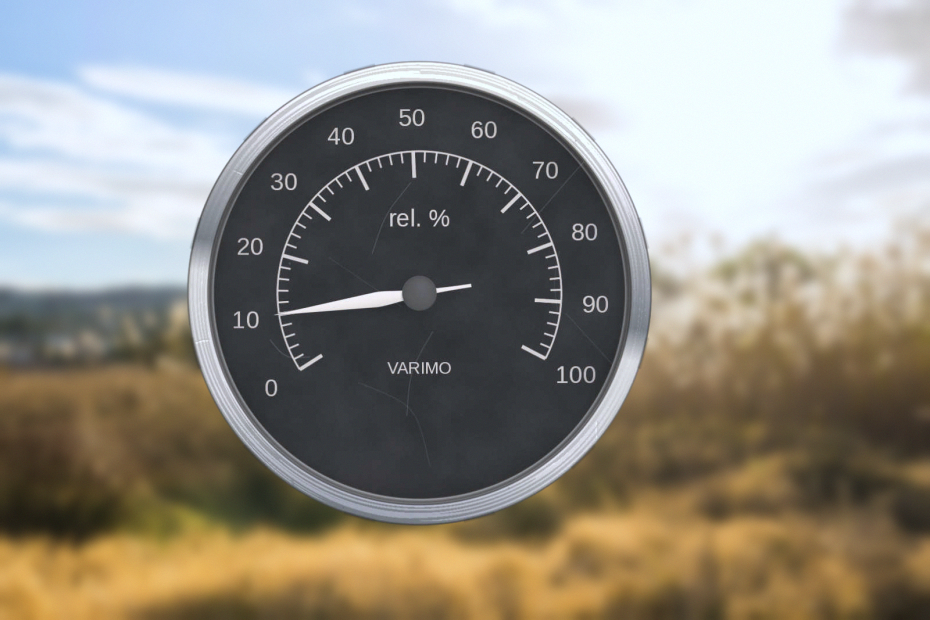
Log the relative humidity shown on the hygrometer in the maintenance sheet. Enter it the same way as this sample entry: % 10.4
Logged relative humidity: % 10
